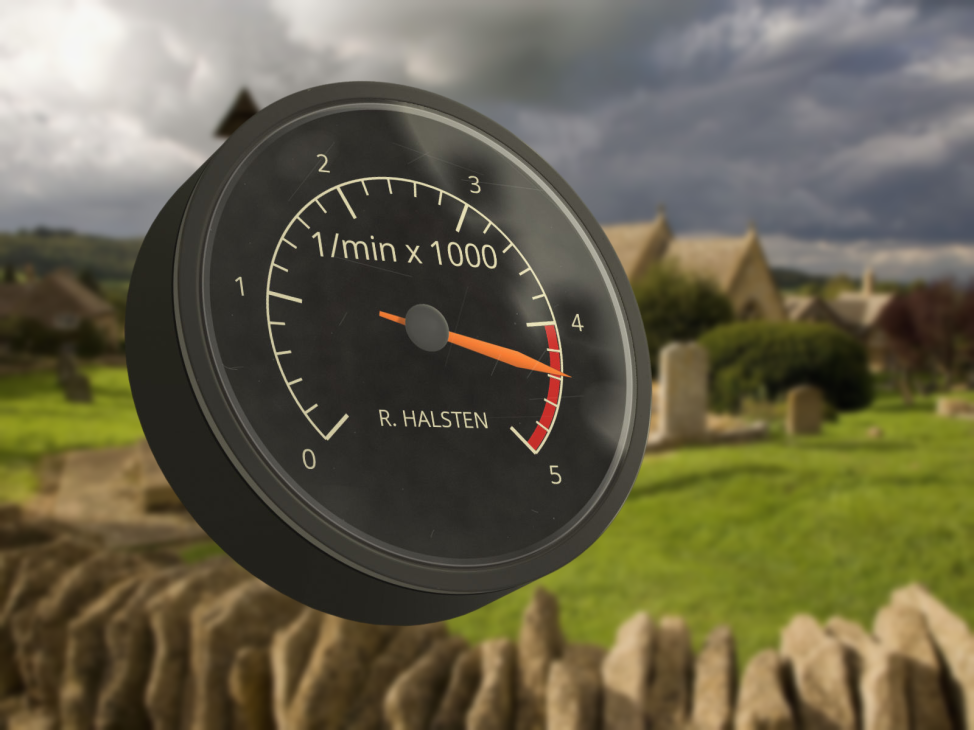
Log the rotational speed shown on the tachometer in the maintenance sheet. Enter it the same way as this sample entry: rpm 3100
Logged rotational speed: rpm 4400
